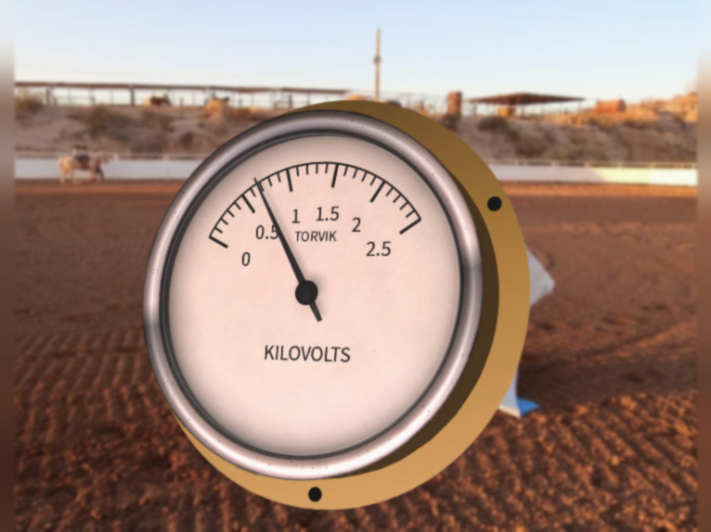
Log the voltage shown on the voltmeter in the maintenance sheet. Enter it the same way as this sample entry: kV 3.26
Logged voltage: kV 0.7
